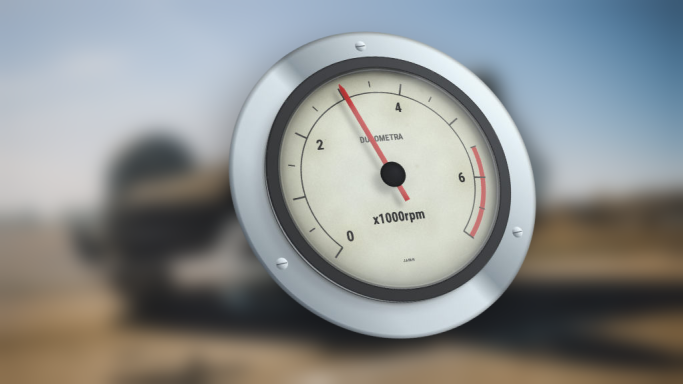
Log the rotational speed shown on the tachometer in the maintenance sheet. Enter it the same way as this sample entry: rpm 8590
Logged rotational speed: rpm 3000
